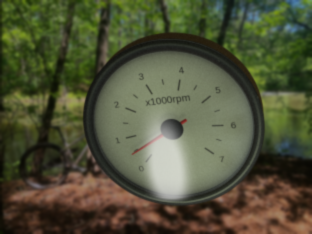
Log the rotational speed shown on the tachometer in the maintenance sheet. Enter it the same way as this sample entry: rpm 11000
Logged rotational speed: rpm 500
